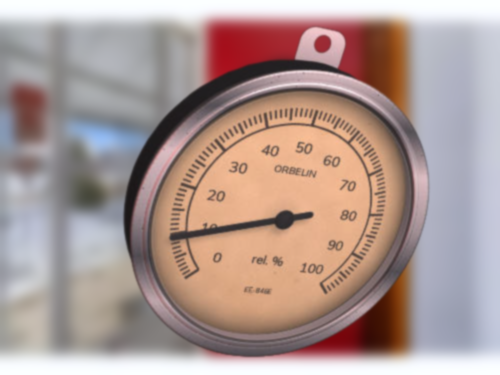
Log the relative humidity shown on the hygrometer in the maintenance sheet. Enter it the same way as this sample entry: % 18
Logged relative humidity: % 10
